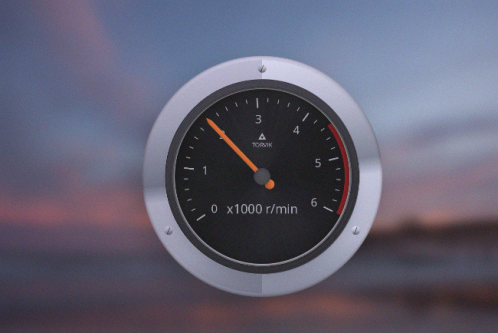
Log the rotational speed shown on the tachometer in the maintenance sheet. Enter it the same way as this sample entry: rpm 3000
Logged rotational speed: rpm 2000
